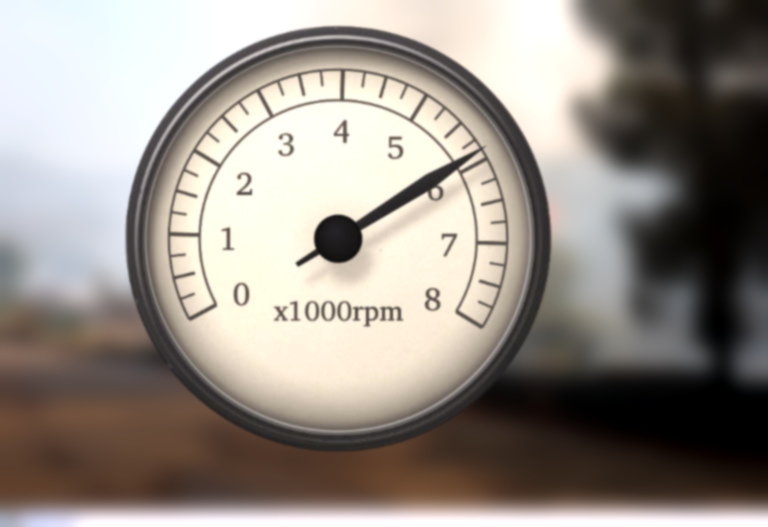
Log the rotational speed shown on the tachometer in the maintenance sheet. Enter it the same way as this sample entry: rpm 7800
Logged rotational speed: rpm 5875
